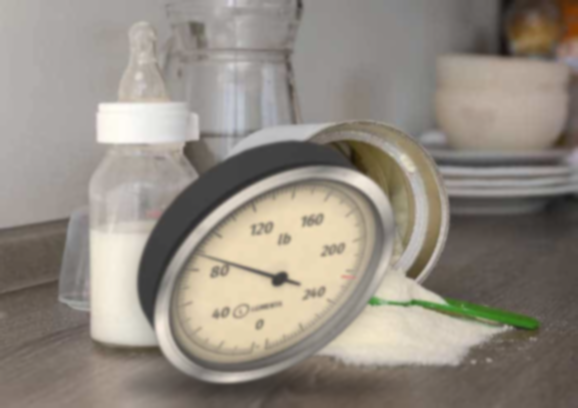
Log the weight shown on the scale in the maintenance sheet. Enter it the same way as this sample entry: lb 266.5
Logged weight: lb 90
